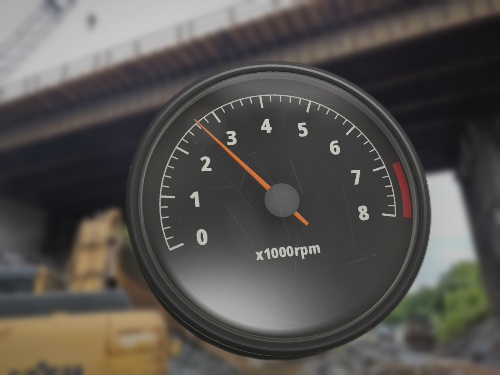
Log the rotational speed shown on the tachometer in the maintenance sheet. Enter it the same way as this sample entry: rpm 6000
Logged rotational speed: rpm 2600
